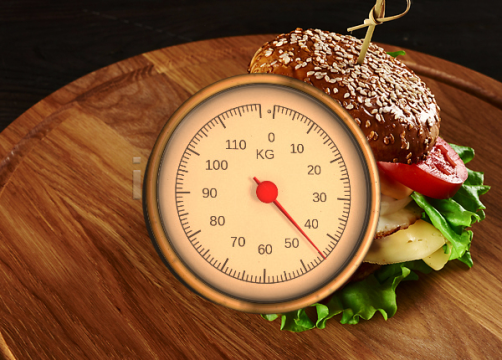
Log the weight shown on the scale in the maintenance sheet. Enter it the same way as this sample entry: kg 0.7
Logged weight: kg 45
